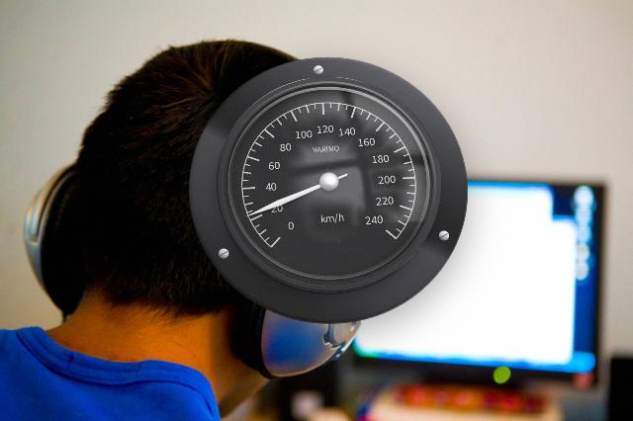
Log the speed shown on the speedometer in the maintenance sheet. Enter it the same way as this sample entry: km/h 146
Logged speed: km/h 22.5
